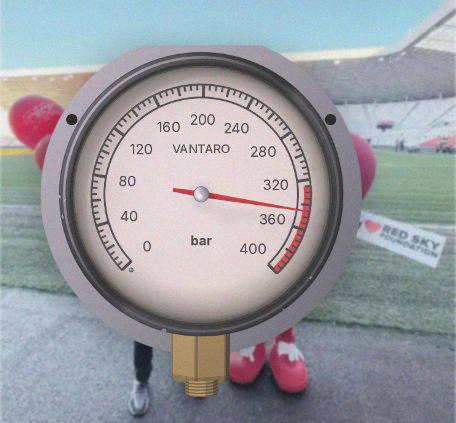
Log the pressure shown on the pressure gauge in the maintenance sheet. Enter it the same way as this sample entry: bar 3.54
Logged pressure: bar 345
